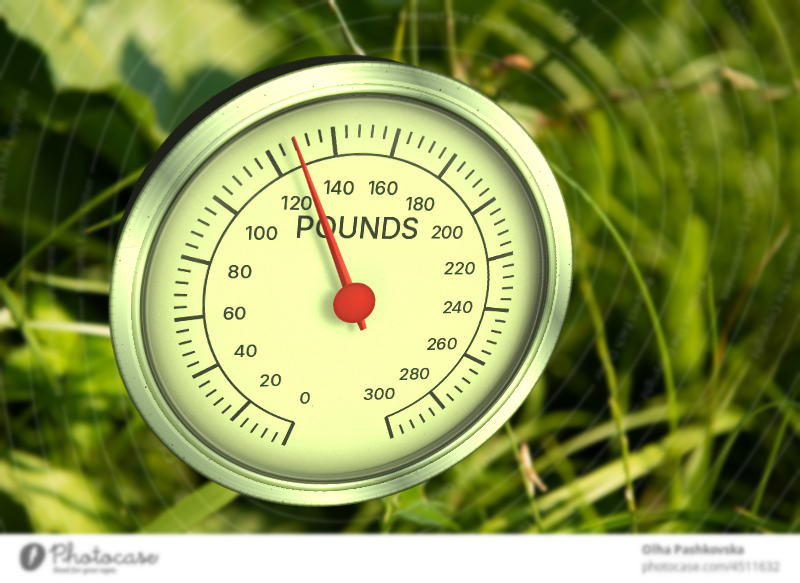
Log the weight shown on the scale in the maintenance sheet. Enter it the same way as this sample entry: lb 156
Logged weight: lb 128
